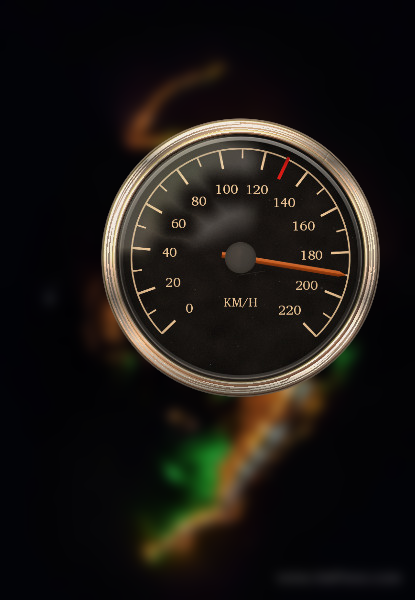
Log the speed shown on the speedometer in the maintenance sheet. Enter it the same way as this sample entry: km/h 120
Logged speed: km/h 190
